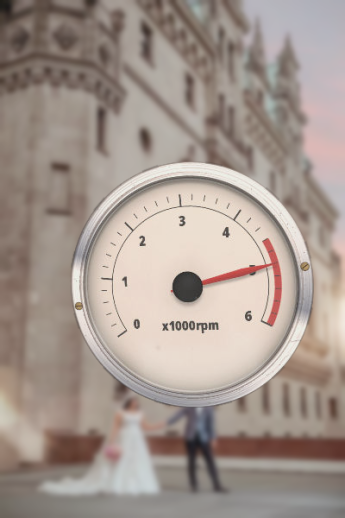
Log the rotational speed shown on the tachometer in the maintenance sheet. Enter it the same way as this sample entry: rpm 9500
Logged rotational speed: rpm 5000
